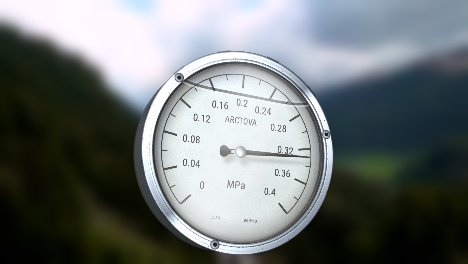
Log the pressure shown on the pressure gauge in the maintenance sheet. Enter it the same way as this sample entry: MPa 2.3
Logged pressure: MPa 0.33
